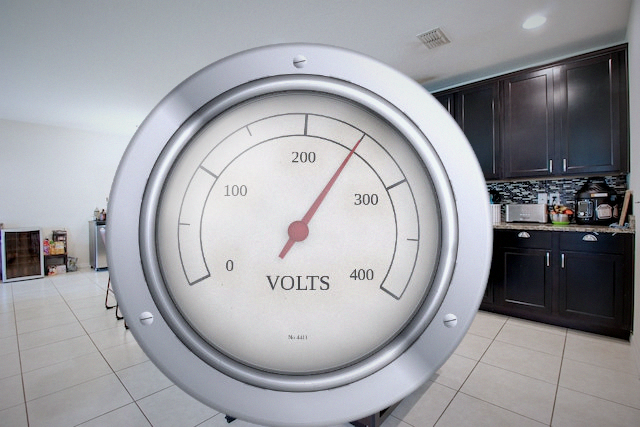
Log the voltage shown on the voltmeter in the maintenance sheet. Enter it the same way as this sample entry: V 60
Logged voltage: V 250
